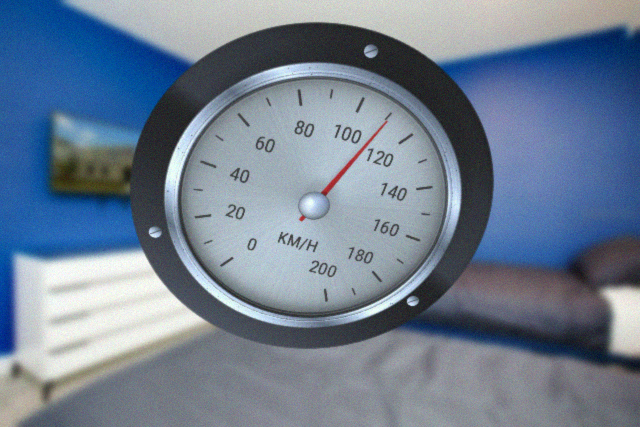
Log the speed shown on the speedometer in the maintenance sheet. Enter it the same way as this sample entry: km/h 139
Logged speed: km/h 110
